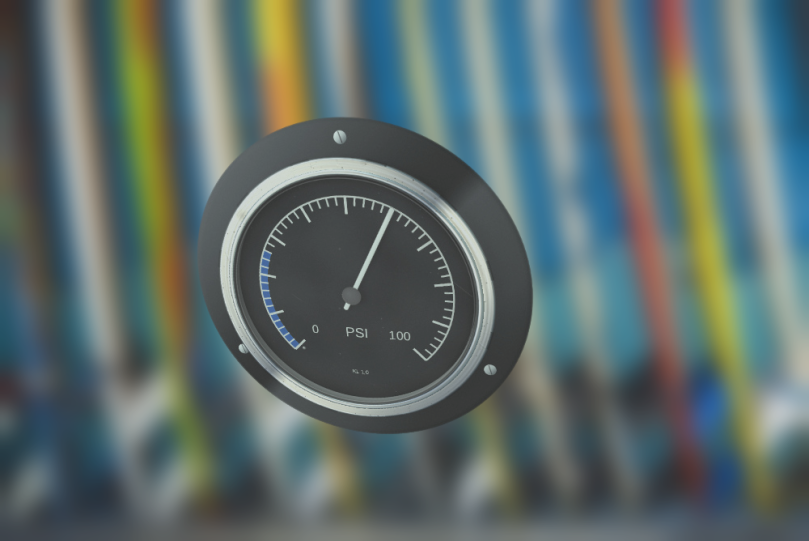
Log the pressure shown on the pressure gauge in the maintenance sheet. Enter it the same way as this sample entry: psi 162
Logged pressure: psi 60
